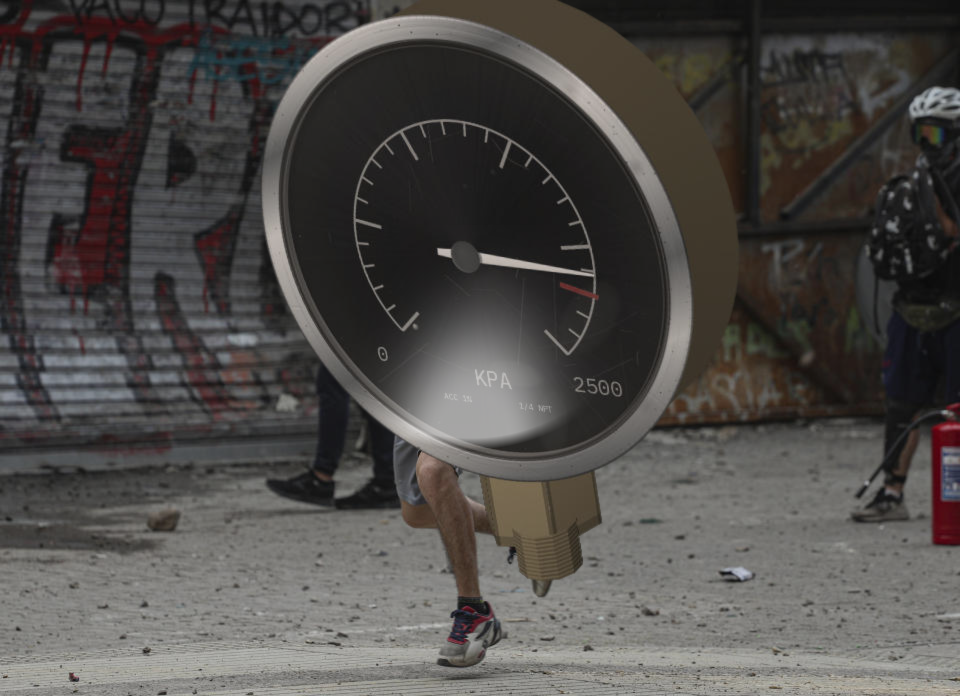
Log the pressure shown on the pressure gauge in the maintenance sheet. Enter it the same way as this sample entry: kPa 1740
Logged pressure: kPa 2100
